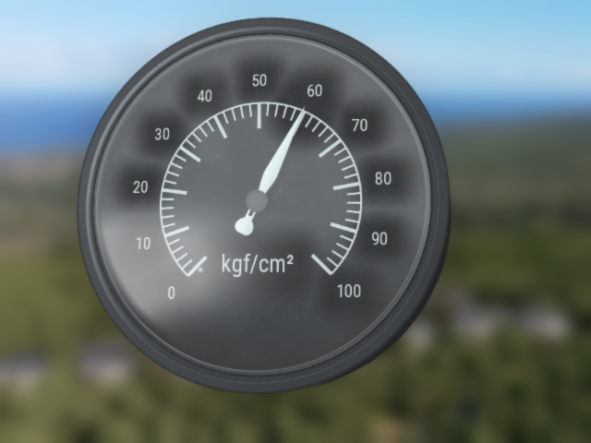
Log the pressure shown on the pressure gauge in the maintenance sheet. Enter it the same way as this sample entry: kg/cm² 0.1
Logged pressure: kg/cm² 60
